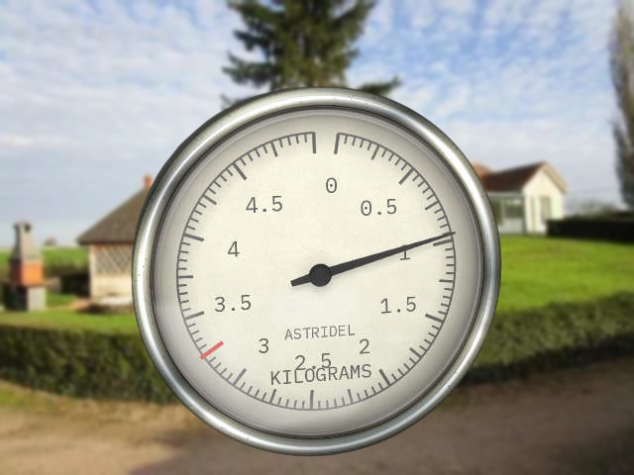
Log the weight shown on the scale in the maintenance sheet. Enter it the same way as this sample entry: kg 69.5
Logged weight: kg 0.95
